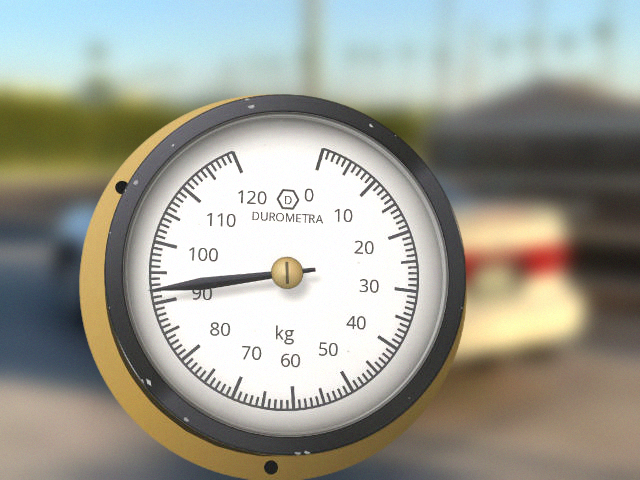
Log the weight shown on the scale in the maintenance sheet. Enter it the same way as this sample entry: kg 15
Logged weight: kg 92
